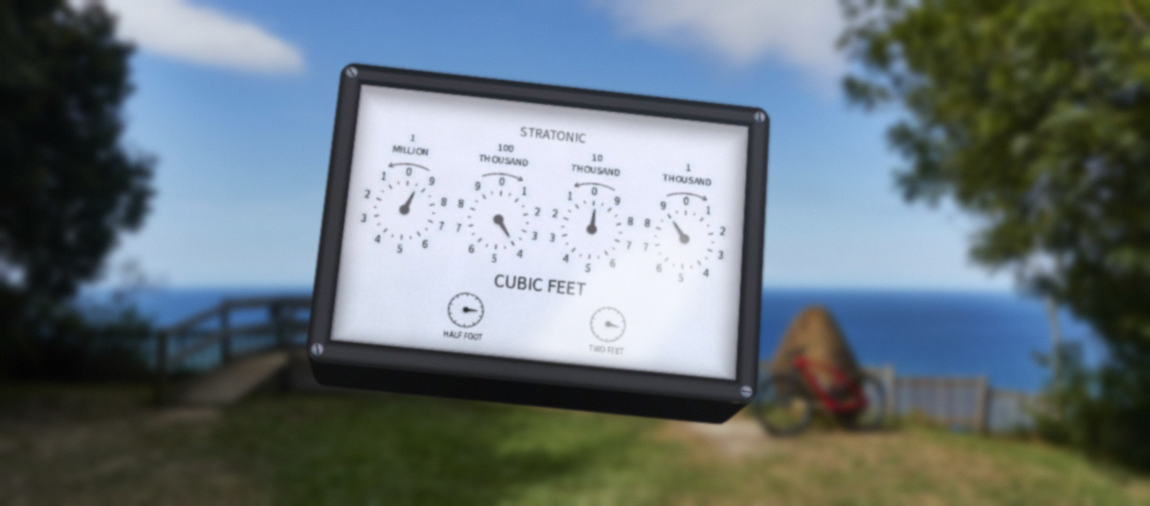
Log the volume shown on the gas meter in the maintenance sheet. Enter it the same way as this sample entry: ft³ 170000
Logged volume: ft³ 939900
